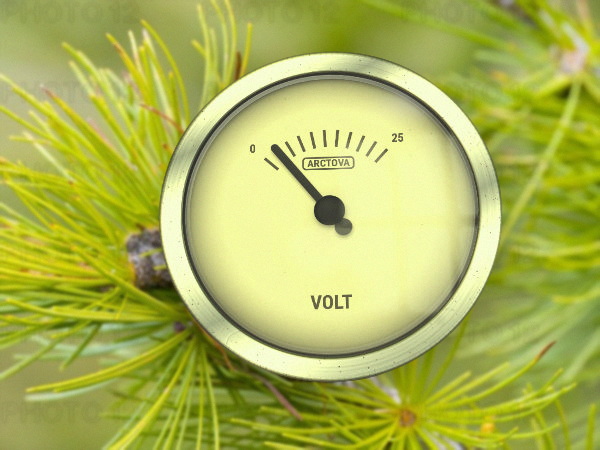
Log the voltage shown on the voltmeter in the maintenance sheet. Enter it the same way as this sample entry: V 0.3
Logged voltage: V 2.5
